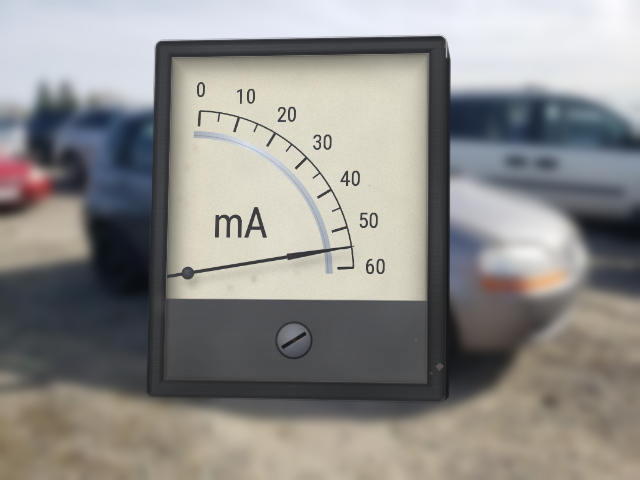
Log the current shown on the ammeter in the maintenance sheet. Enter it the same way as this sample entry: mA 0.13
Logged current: mA 55
